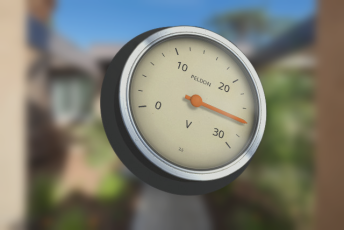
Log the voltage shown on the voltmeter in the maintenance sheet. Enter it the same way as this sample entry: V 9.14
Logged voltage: V 26
